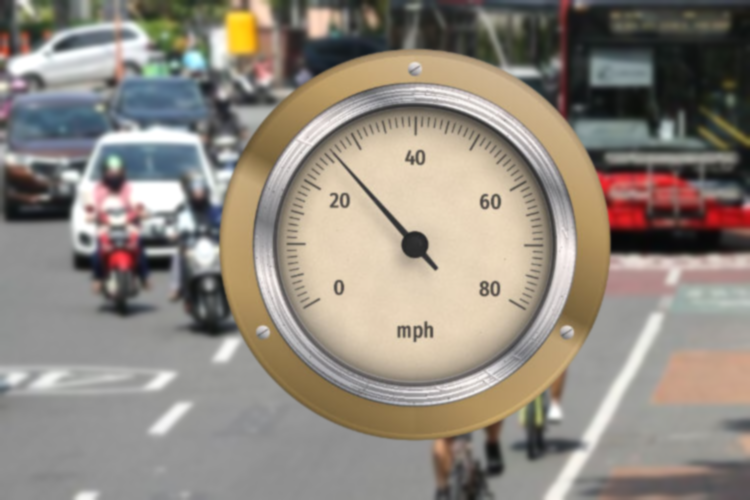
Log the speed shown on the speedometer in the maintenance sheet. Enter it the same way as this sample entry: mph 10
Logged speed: mph 26
